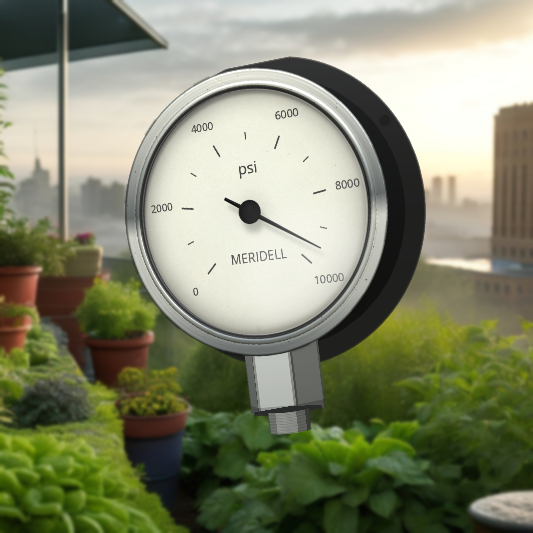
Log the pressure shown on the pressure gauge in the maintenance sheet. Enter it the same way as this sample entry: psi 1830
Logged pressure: psi 9500
